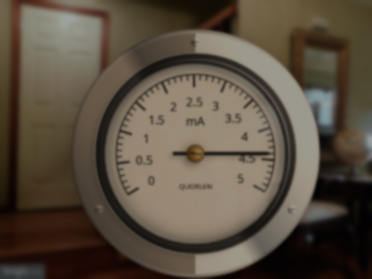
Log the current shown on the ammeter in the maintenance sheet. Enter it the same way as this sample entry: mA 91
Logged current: mA 4.4
